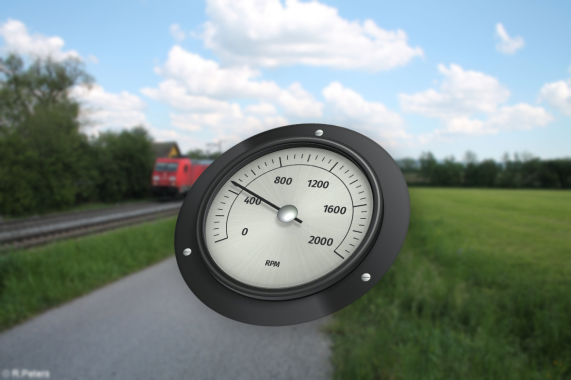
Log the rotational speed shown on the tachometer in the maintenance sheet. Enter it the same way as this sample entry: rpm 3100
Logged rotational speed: rpm 450
